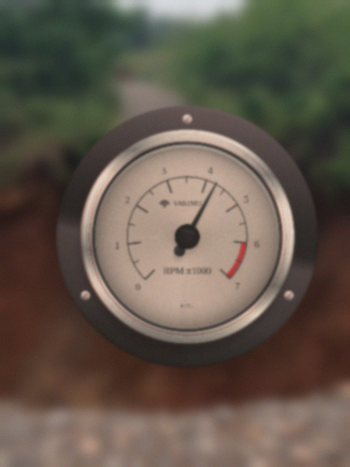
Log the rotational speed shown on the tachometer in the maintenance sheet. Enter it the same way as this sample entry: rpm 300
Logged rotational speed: rpm 4250
